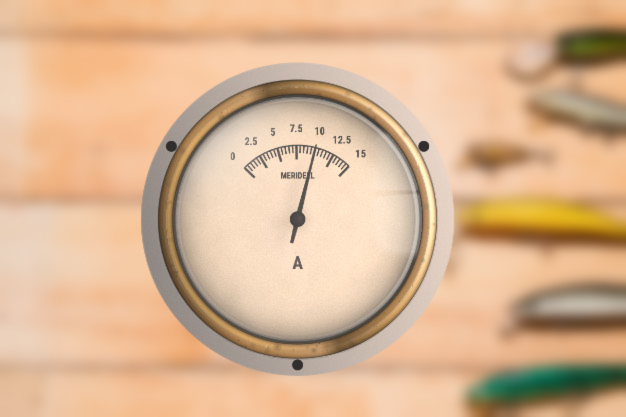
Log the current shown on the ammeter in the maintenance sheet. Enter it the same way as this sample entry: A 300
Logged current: A 10
